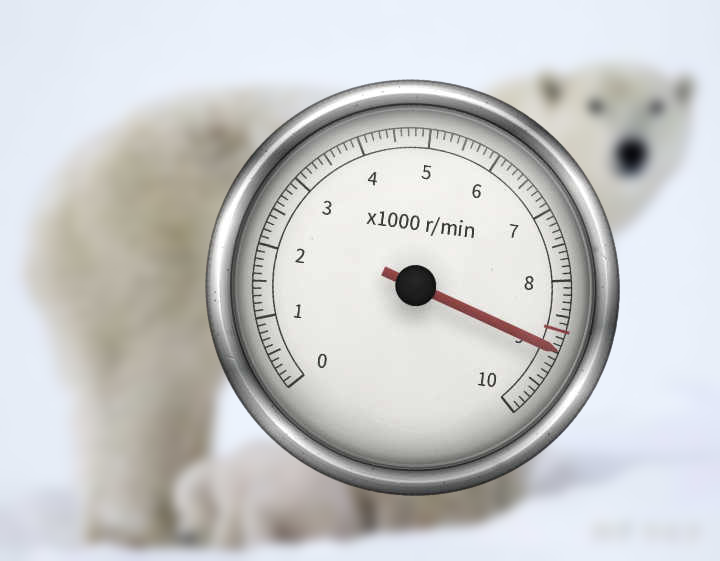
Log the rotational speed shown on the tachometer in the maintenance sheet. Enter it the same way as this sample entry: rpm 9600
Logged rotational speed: rpm 9000
